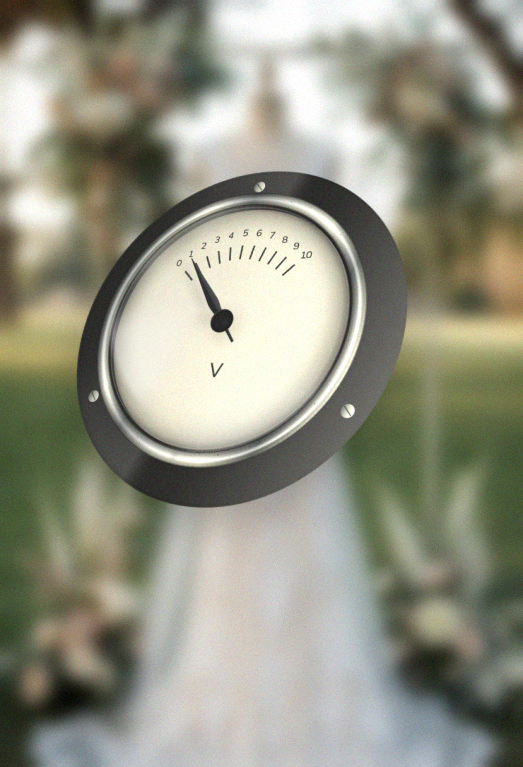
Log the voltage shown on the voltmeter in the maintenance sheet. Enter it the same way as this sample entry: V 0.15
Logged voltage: V 1
